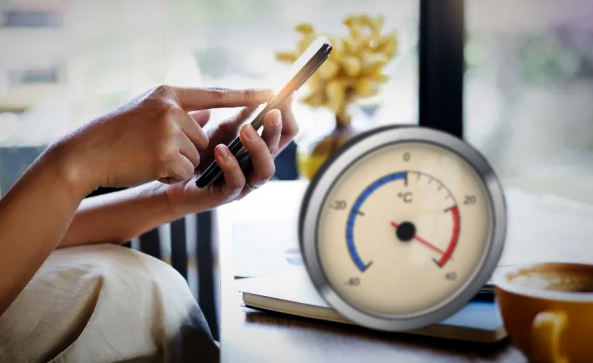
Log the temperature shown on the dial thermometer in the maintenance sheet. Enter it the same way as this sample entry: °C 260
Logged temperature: °C 36
